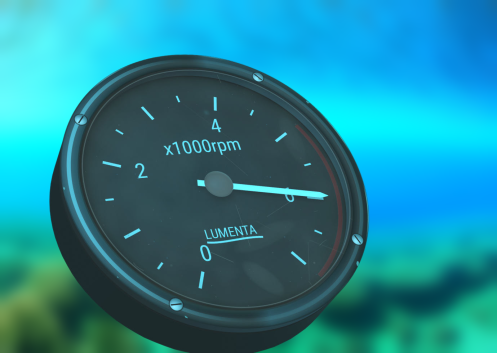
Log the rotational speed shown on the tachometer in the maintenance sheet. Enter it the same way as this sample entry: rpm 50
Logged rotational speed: rpm 6000
